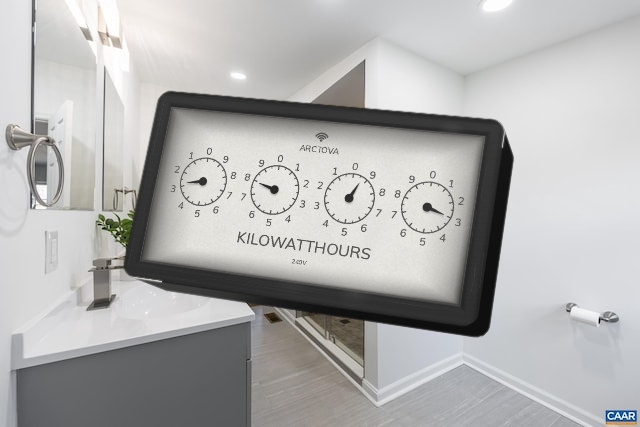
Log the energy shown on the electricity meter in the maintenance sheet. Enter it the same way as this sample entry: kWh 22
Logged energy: kWh 2793
